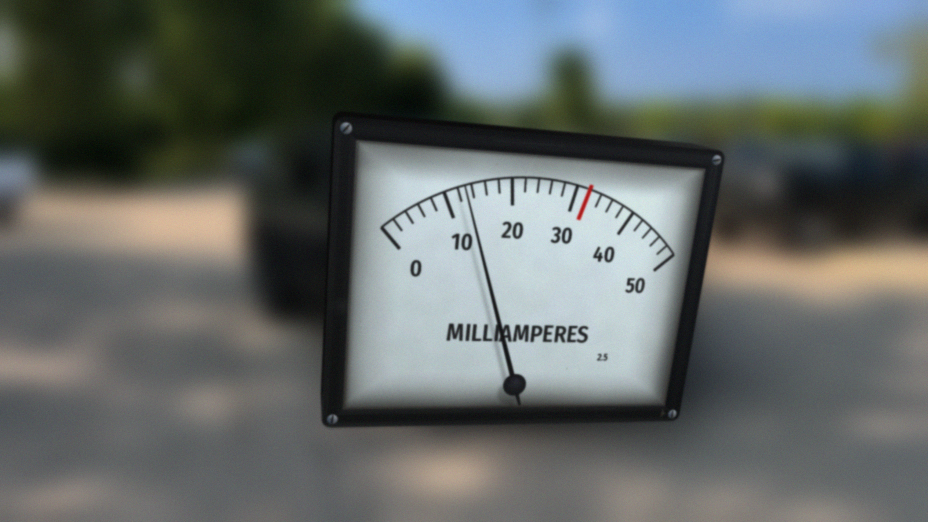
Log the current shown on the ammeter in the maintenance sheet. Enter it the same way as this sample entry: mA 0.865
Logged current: mA 13
